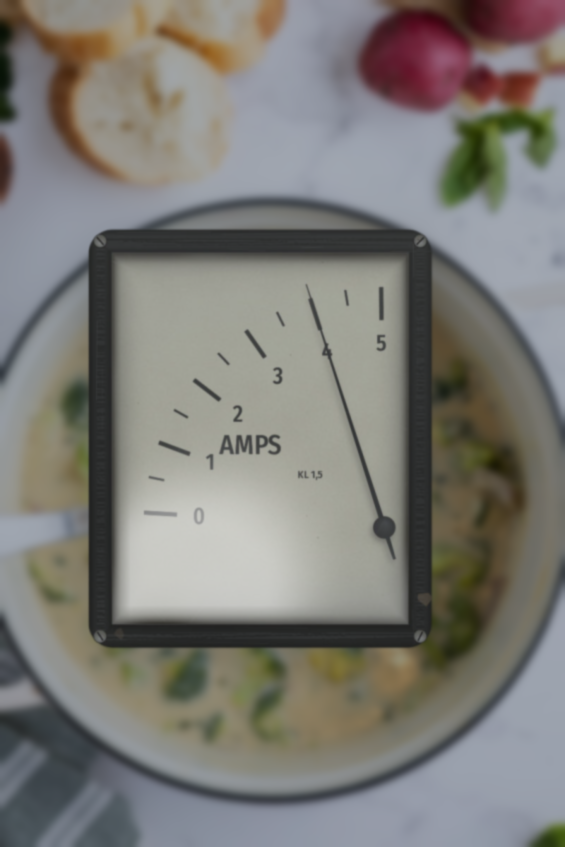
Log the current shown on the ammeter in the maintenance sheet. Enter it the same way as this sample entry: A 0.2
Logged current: A 4
